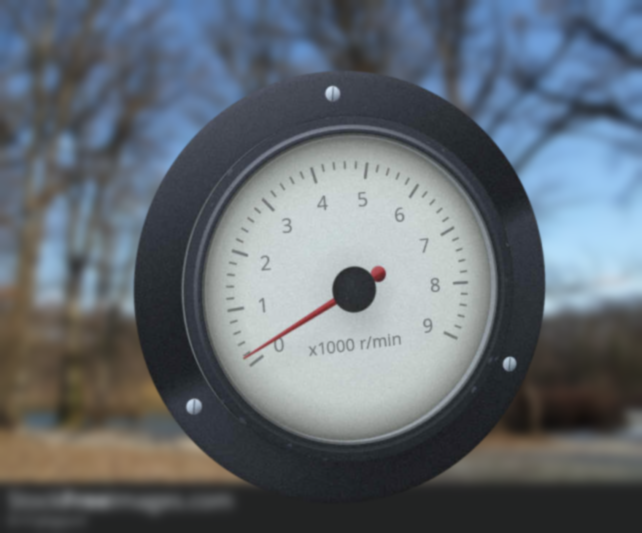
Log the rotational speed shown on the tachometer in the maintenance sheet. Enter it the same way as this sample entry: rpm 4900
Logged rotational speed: rpm 200
